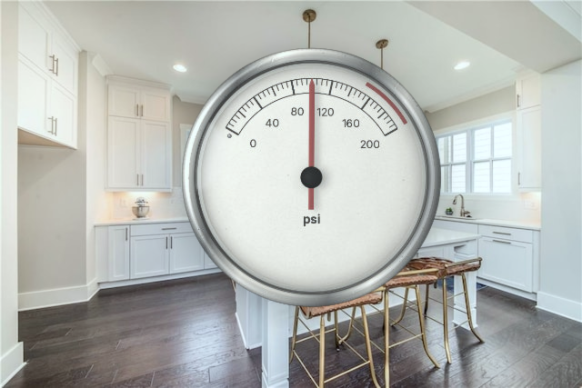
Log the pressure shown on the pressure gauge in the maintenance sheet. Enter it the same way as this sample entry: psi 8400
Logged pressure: psi 100
